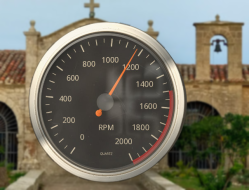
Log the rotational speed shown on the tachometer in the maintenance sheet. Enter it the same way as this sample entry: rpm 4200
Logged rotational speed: rpm 1175
